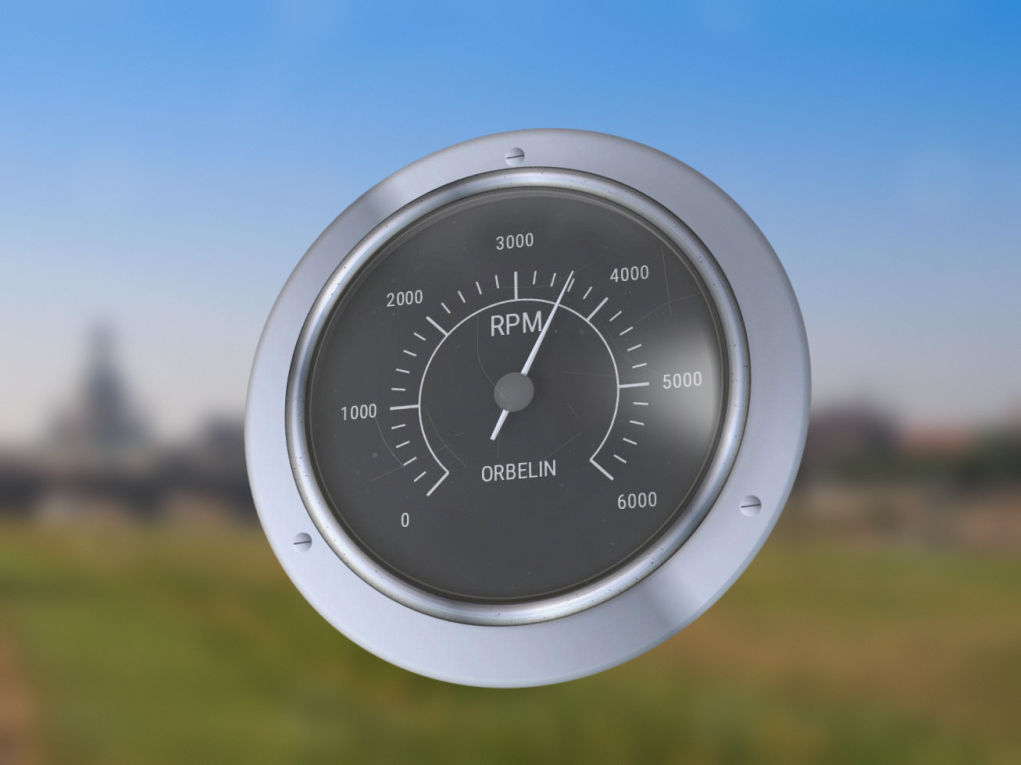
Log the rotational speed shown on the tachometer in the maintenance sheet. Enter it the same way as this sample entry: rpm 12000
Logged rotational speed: rpm 3600
